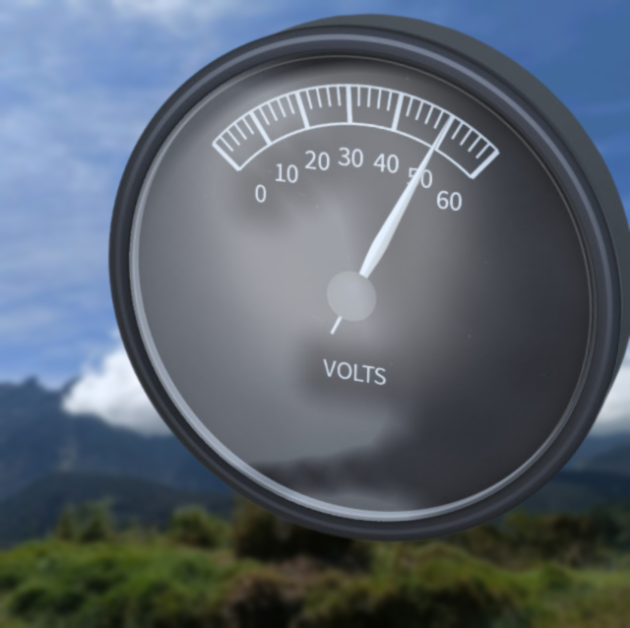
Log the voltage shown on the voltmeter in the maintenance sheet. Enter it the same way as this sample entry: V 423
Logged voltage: V 50
